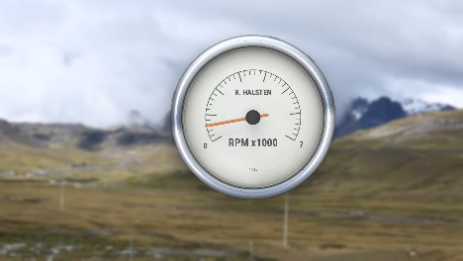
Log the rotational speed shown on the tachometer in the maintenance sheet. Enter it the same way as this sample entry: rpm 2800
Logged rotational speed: rpm 600
